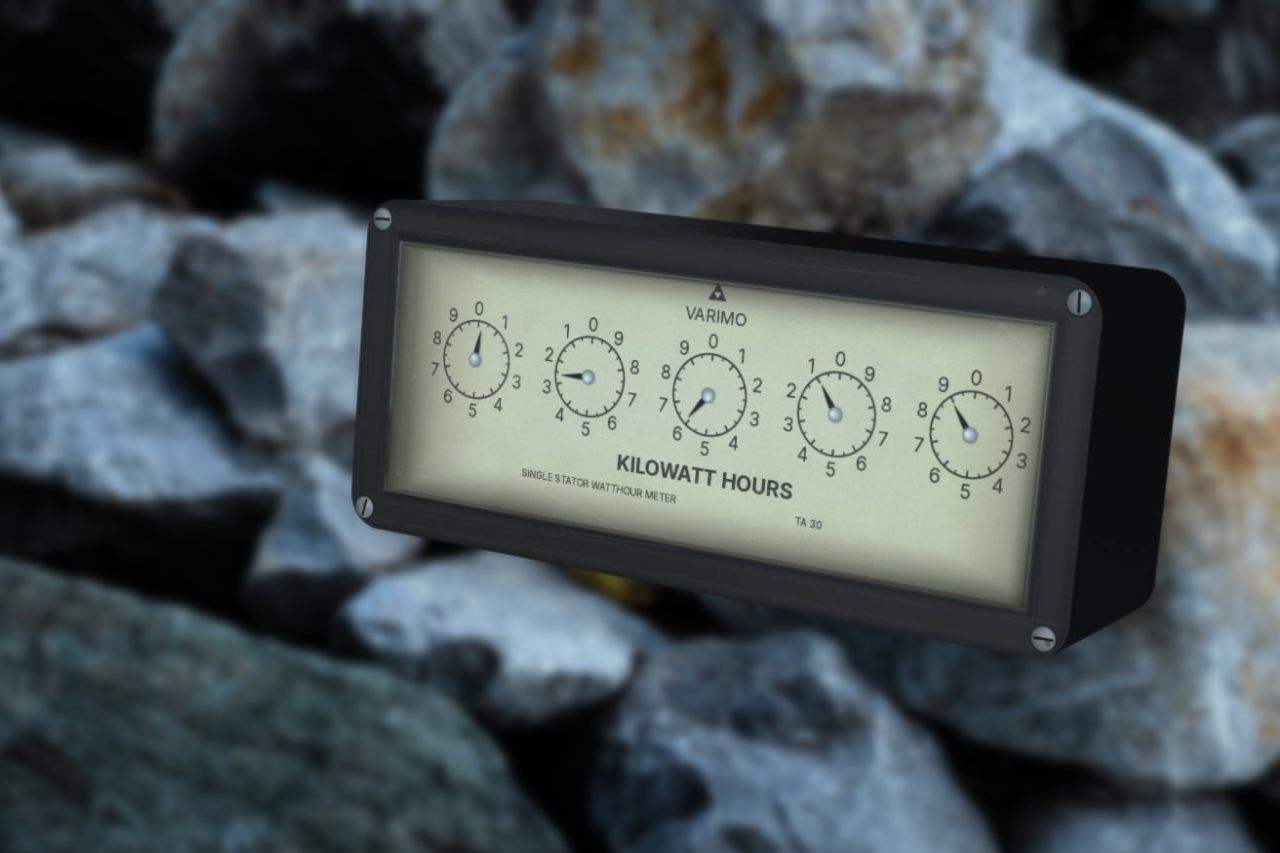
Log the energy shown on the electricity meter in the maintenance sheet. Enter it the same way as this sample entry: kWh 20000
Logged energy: kWh 2609
